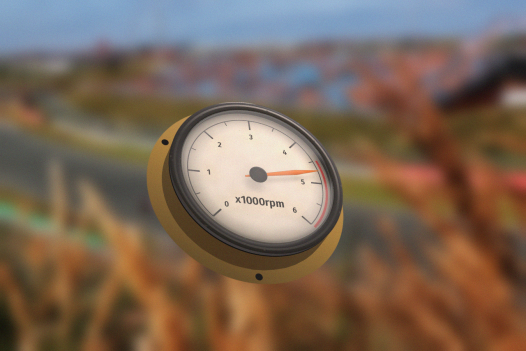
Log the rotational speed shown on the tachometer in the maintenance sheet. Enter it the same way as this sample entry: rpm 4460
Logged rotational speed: rpm 4750
